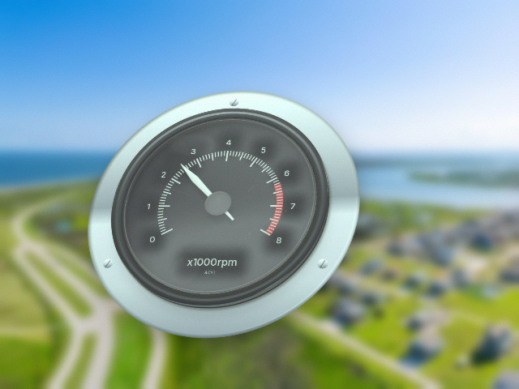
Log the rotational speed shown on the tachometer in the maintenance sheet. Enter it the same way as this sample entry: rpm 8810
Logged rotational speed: rpm 2500
